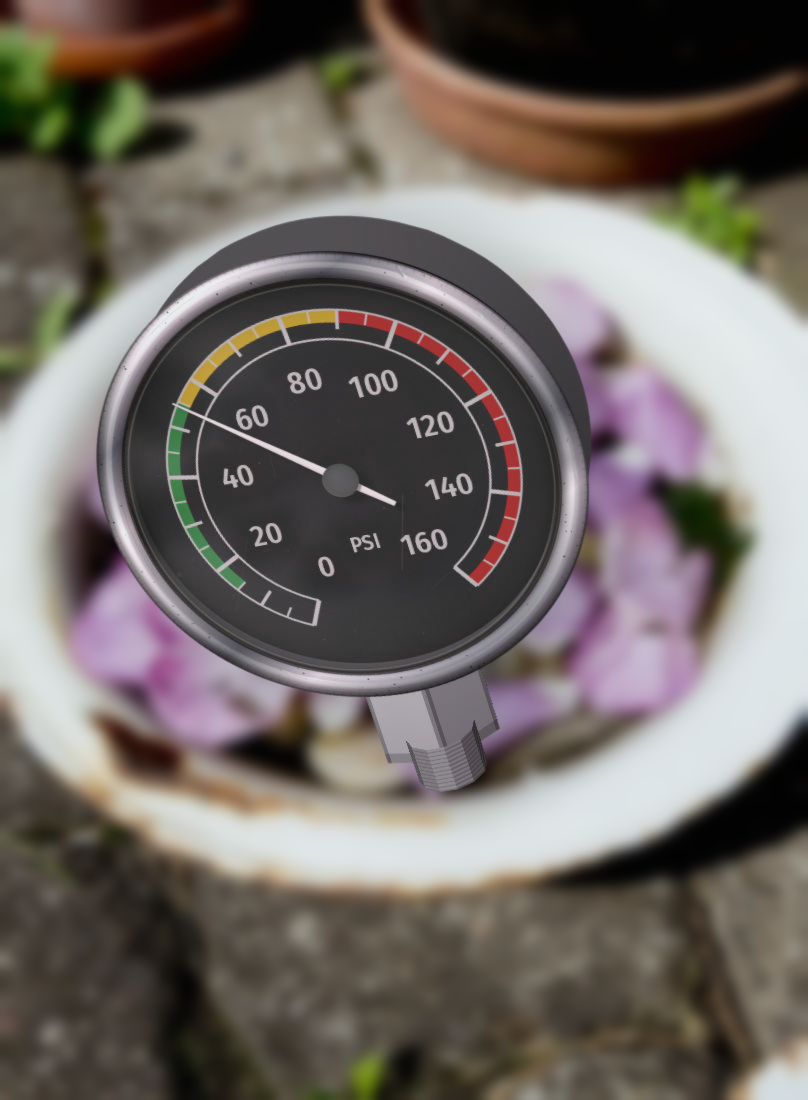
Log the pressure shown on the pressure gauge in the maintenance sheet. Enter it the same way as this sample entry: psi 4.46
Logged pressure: psi 55
